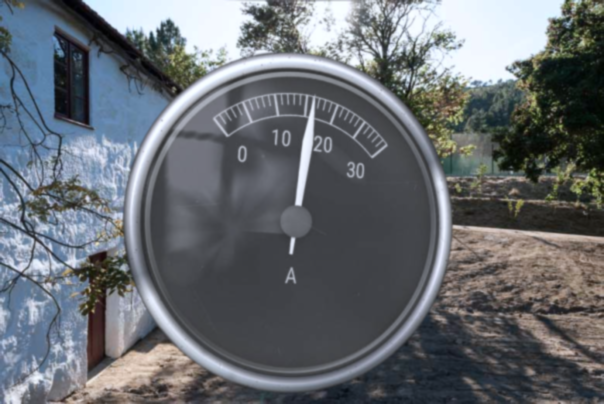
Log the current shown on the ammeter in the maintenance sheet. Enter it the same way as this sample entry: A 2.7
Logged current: A 16
